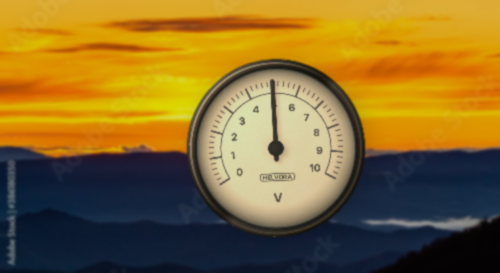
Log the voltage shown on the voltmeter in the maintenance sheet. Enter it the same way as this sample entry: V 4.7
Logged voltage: V 5
